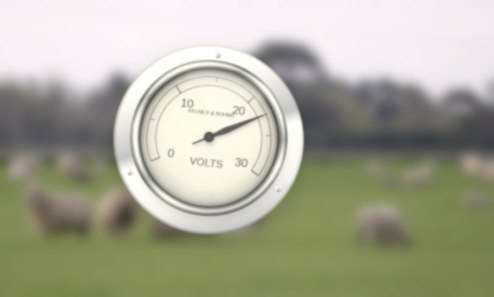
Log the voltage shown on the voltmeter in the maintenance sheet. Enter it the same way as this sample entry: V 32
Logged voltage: V 22.5
